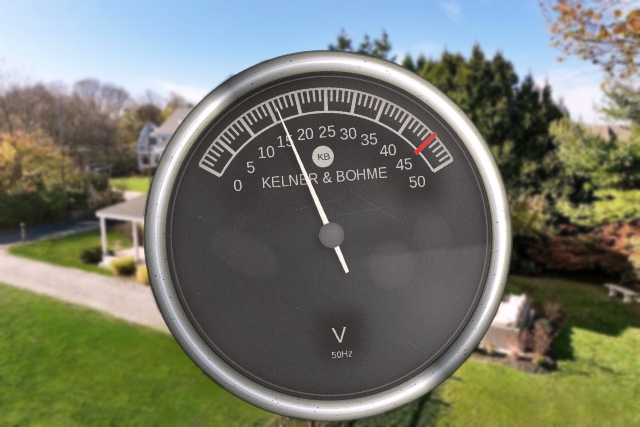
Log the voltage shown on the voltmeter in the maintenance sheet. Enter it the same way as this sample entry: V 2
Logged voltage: V 16
